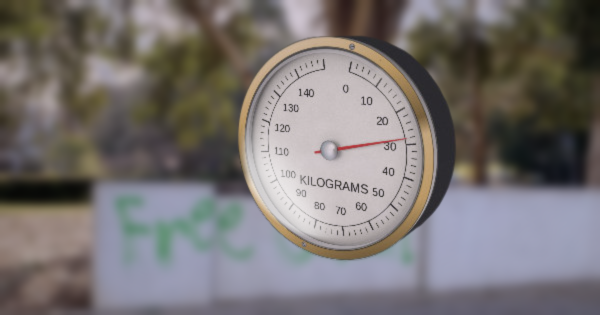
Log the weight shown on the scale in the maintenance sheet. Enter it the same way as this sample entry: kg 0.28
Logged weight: kg 28
